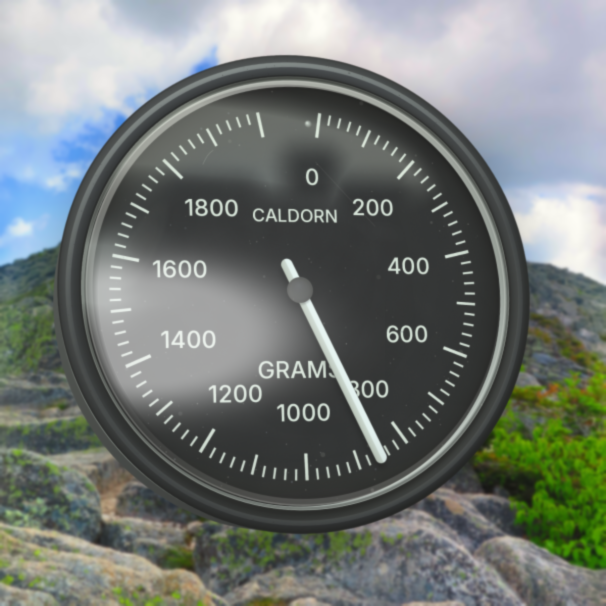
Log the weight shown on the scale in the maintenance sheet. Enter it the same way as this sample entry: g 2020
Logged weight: g 860
